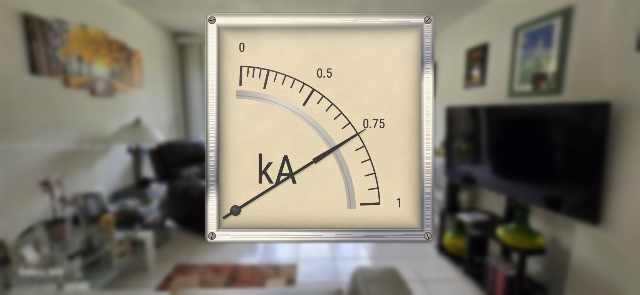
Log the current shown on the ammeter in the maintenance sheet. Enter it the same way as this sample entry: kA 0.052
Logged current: kA 0.75
